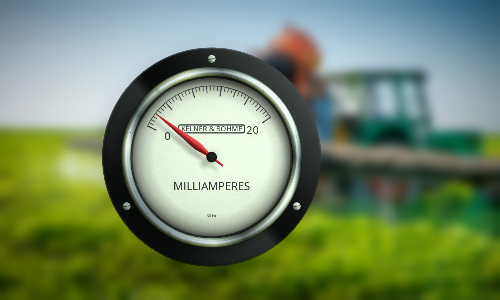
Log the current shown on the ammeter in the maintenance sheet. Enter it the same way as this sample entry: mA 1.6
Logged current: mA 2
